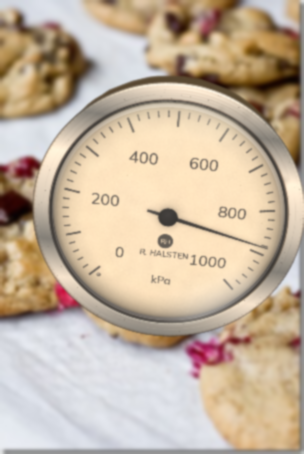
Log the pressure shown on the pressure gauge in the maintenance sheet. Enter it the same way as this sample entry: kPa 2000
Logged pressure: kPa 880
